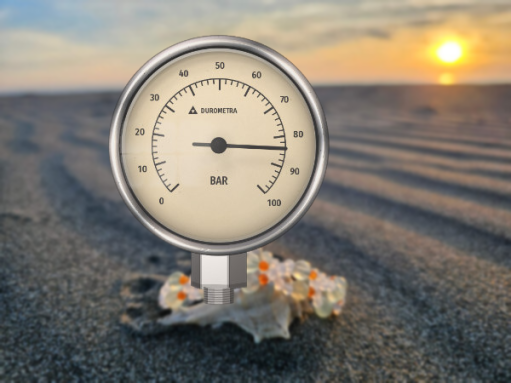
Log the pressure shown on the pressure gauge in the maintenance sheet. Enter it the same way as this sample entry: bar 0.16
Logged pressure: bar 84
